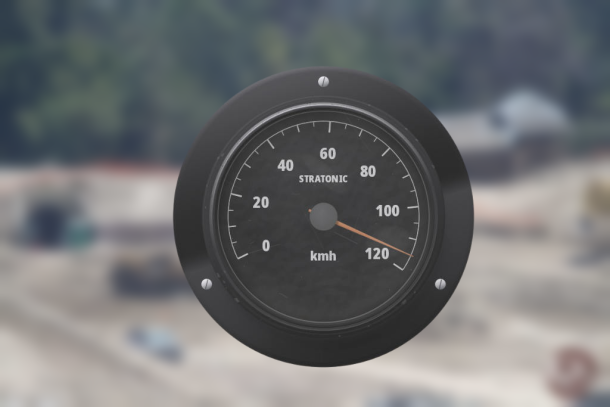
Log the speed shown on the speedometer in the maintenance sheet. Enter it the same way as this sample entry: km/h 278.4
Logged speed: km/h 115
